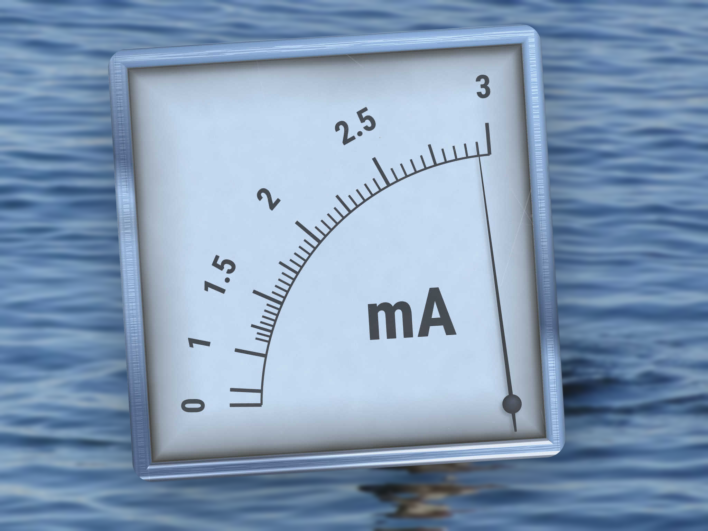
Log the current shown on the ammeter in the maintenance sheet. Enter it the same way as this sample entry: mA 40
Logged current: mA 2.95
